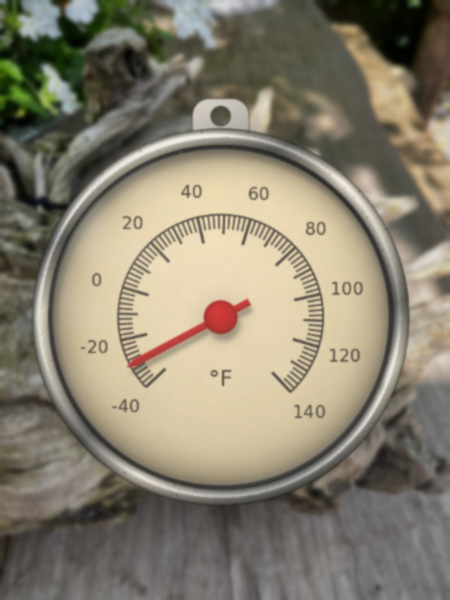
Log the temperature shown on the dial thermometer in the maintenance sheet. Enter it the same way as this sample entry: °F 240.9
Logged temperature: °F -30
